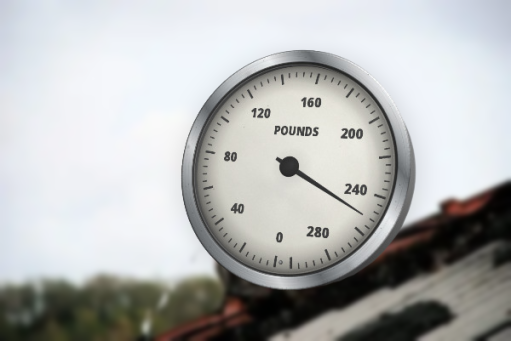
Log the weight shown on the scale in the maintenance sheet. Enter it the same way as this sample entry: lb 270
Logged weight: lb 252
